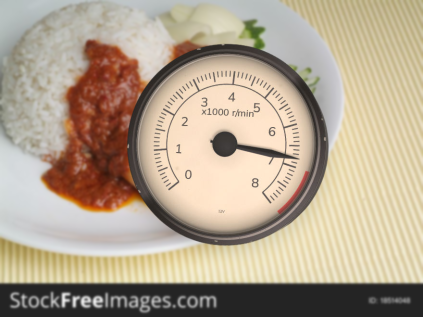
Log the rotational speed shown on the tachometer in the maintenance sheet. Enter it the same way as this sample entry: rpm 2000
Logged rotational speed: rpm 6800
